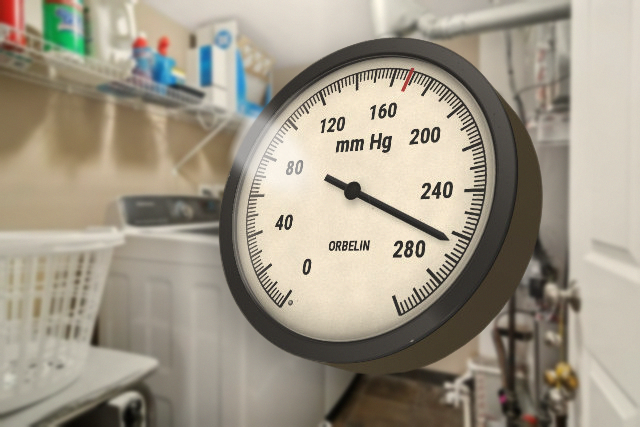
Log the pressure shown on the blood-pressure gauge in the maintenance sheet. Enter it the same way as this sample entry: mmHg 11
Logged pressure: mmHg 264
